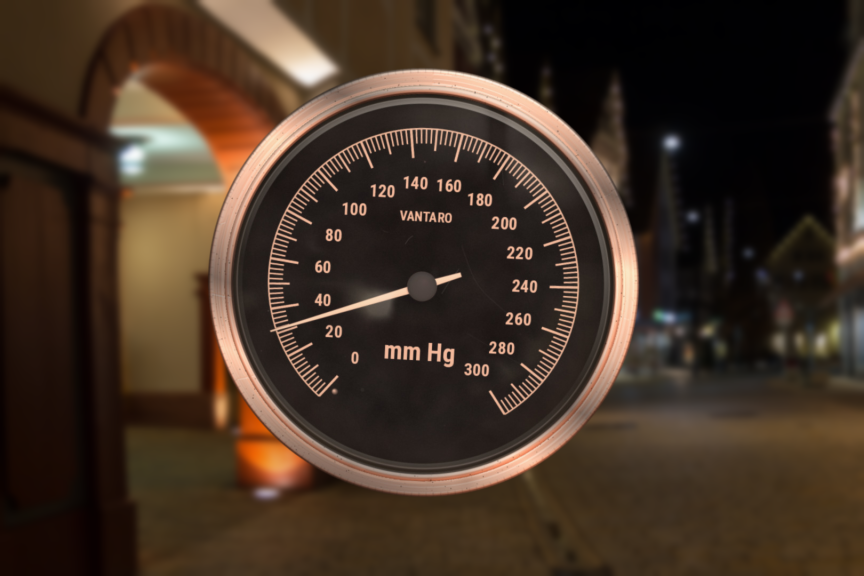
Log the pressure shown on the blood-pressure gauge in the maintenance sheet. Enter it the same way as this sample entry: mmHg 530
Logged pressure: mmHg 32
